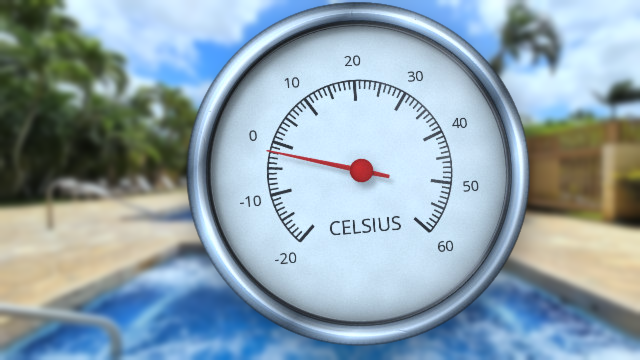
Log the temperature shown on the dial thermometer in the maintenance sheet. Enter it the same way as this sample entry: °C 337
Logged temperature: °C -2
